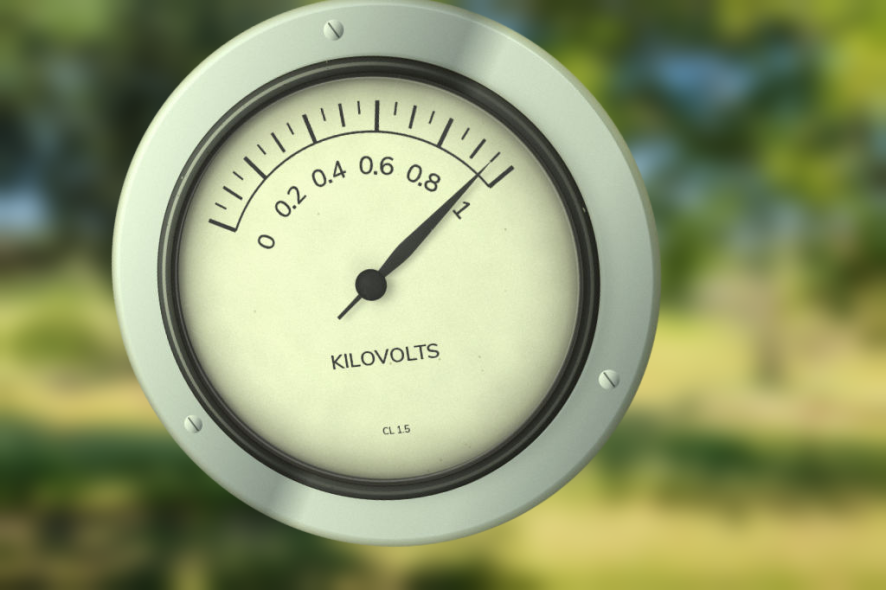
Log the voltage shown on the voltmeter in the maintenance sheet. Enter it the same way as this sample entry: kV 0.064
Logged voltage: kV 0.95
